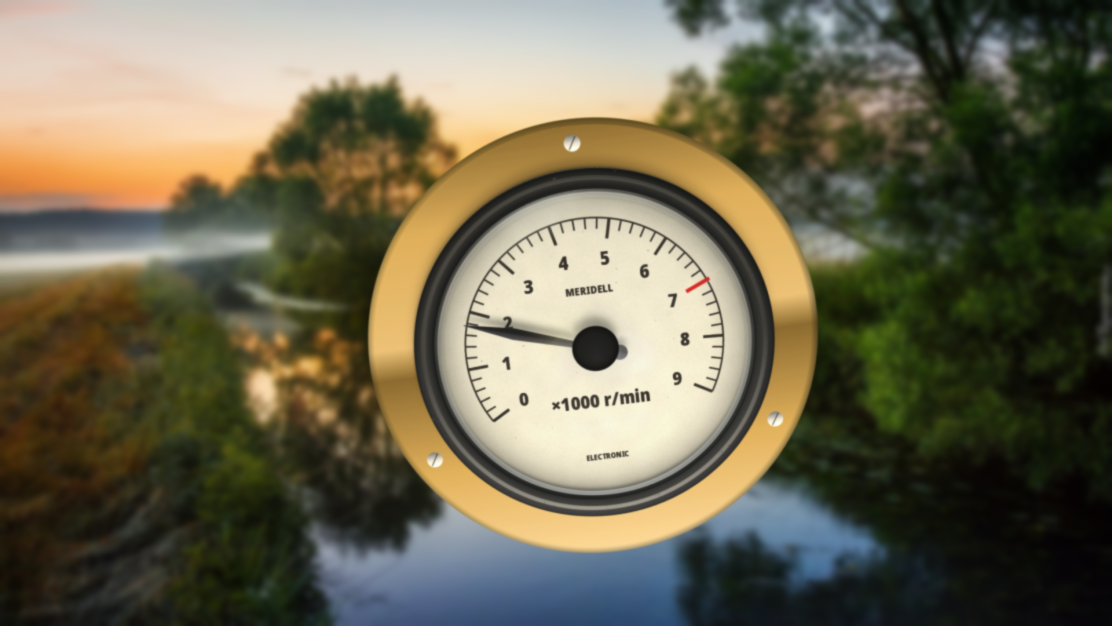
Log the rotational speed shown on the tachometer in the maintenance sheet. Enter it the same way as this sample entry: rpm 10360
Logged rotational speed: rpm 1800
